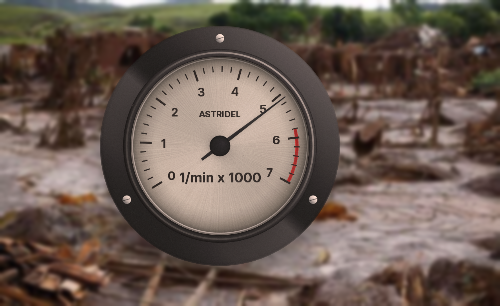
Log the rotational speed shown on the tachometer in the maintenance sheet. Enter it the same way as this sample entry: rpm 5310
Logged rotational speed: rpm 5100
